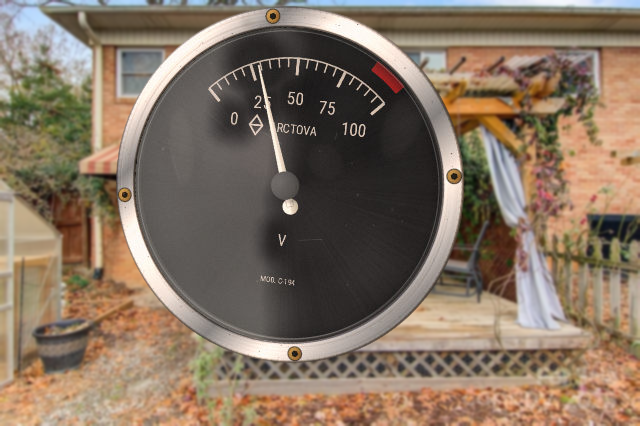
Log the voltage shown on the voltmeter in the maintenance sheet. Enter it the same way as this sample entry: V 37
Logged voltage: V 30
